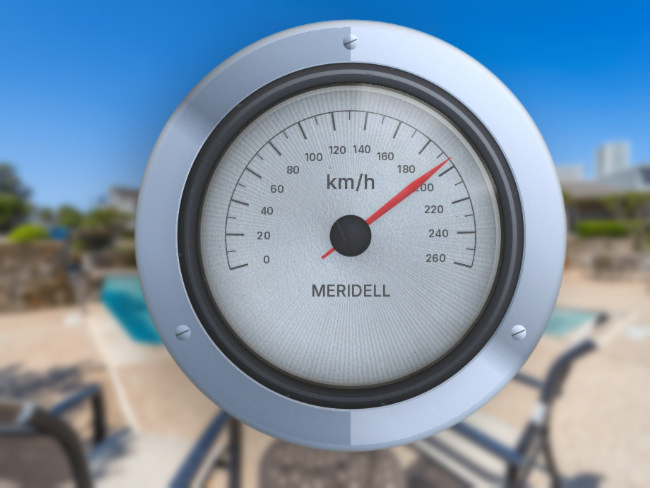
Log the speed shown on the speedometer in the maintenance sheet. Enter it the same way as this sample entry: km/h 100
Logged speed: km/h 195
